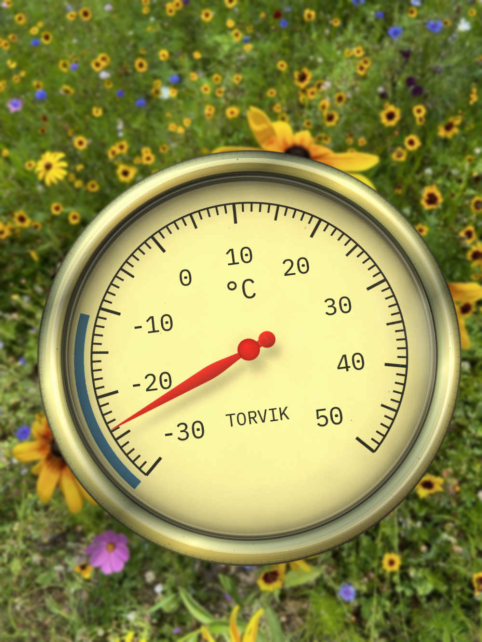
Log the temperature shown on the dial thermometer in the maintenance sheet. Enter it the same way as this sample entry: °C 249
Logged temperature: °C -24
